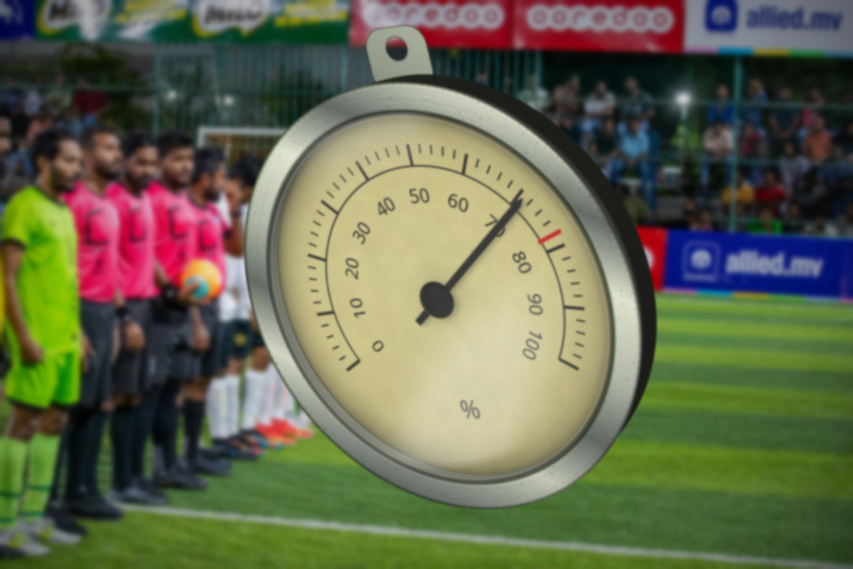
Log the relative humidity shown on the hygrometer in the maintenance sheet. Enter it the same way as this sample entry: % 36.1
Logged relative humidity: % 71
